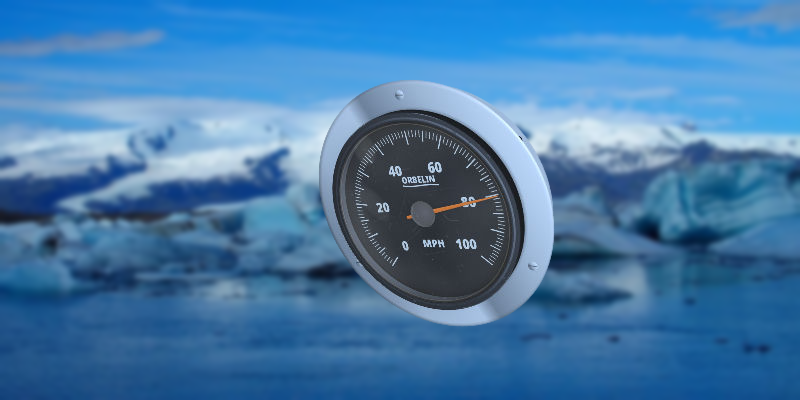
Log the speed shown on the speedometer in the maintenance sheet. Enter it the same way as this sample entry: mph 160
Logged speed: mph 80
